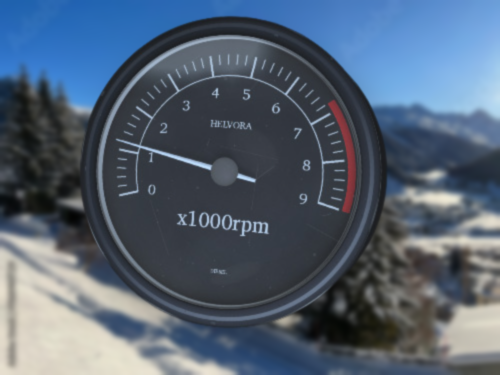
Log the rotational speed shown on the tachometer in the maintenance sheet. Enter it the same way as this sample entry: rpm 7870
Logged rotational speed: rpm 1200
